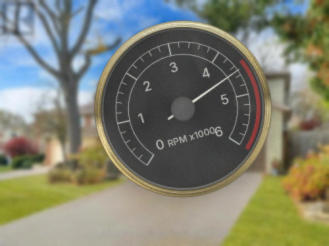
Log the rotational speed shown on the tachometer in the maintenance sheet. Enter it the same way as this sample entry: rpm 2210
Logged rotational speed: rpm 4500
